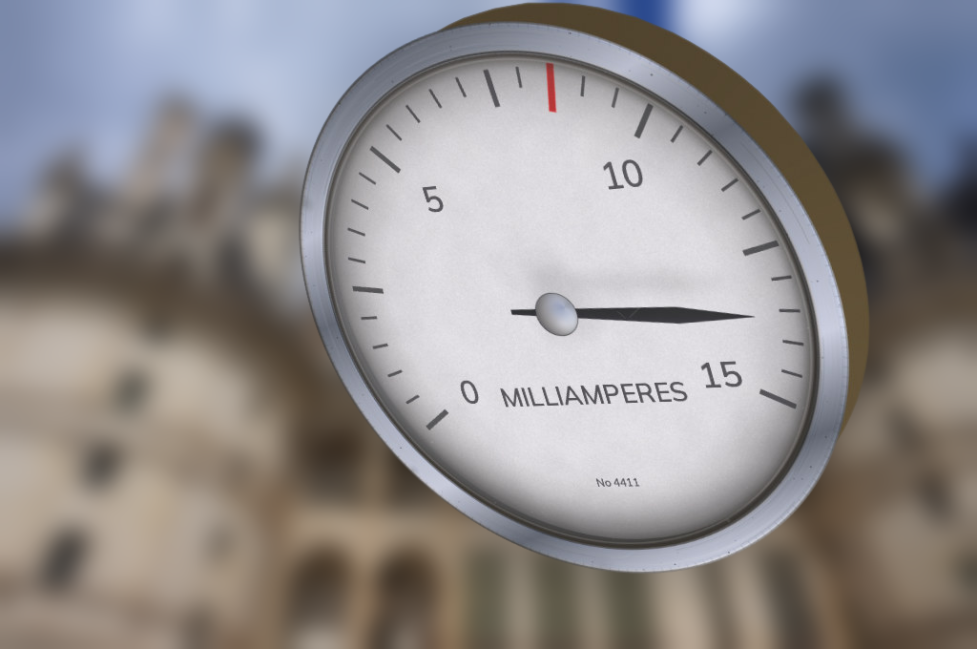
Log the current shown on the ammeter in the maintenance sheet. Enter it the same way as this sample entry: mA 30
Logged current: mA 13.5
